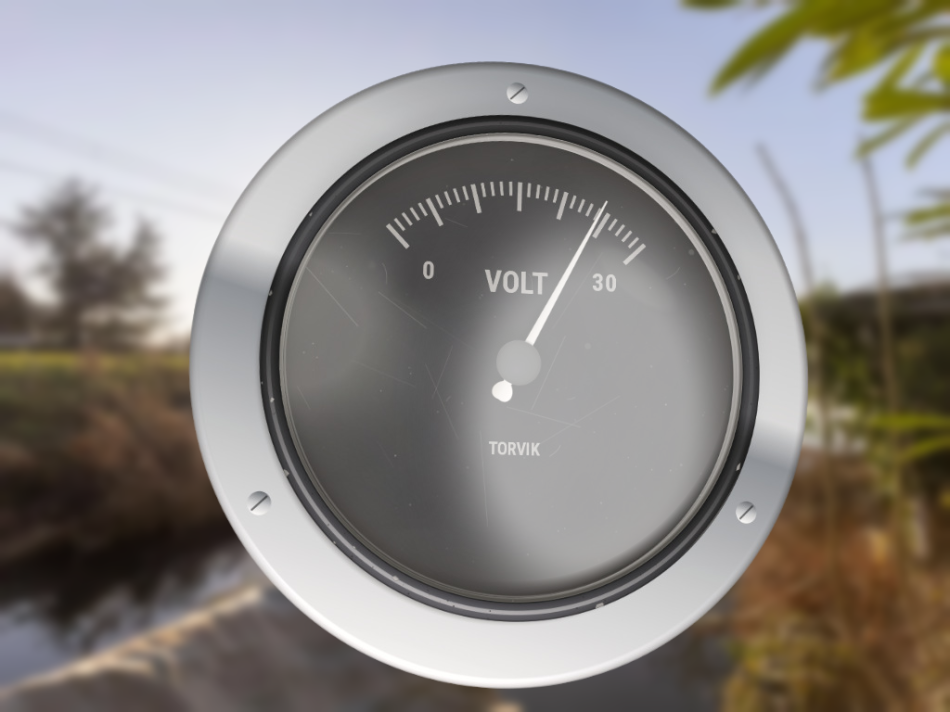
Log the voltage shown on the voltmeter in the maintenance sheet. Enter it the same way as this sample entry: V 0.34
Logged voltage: V 24
